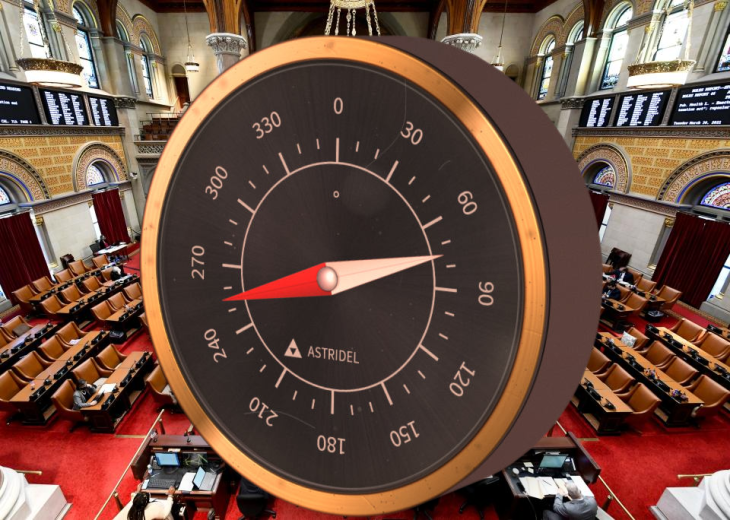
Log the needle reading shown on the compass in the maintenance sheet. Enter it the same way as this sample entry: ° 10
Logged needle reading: ° 255
